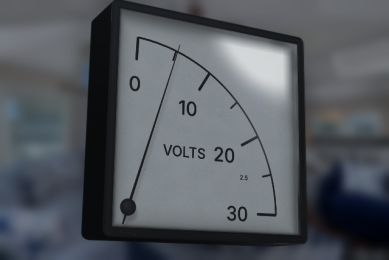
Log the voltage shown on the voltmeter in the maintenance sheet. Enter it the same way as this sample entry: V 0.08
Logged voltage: V 5
